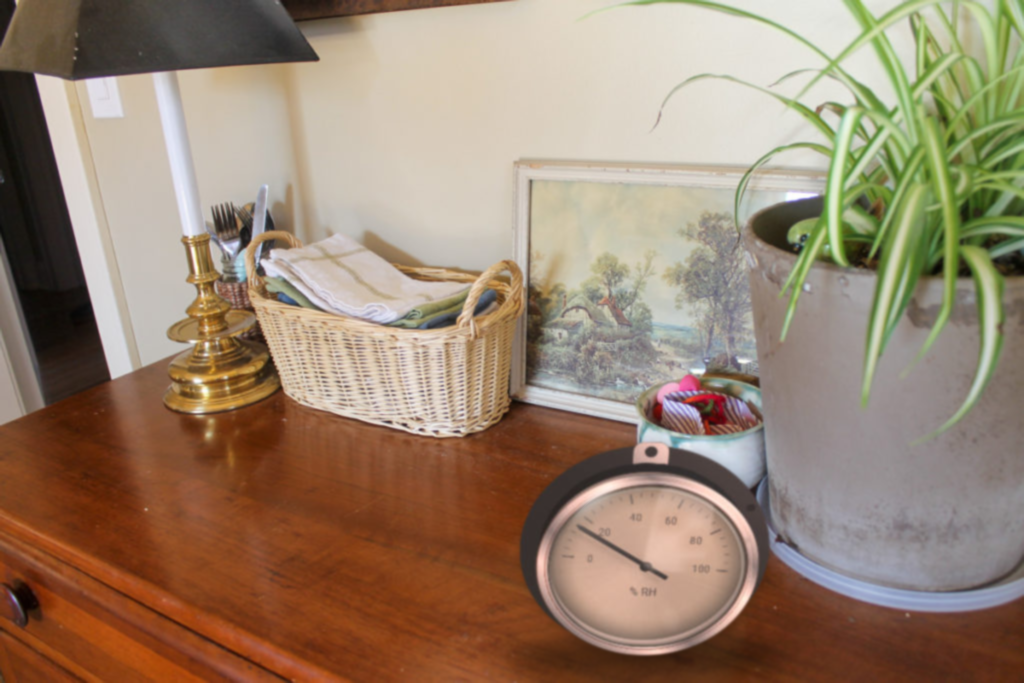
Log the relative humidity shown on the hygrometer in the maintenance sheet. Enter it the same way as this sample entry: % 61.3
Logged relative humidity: % 16
